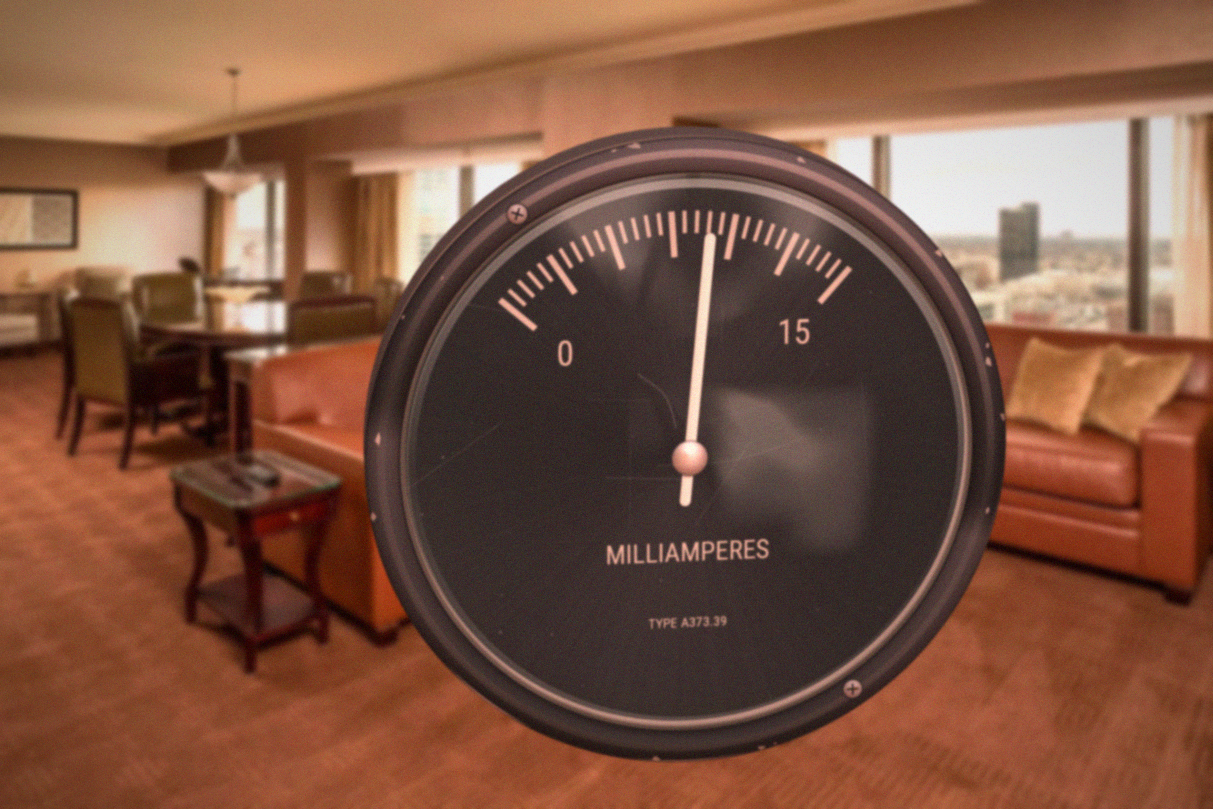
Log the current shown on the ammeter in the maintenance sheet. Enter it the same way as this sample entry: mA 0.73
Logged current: mA 9
